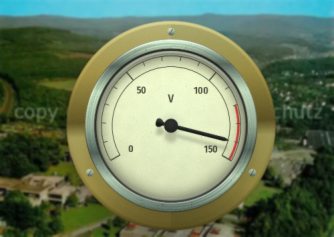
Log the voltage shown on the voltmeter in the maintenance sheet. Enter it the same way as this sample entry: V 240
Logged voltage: V 140
